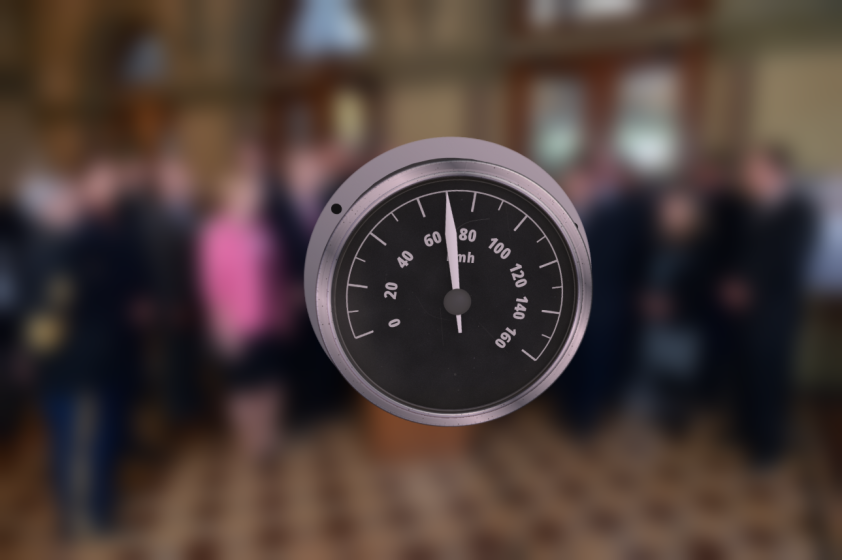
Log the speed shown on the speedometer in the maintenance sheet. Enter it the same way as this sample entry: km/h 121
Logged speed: km/h 70
